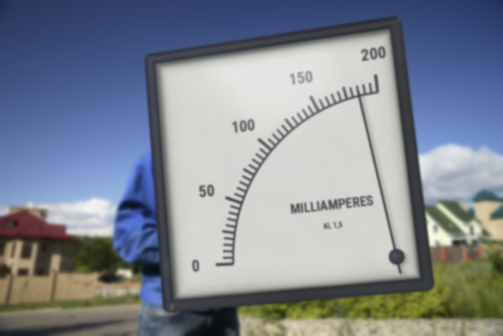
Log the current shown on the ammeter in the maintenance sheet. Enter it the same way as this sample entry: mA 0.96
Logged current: mA 185
